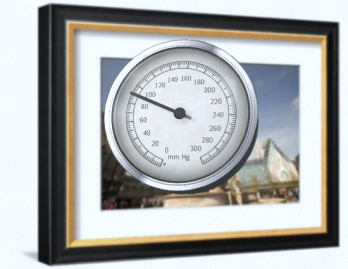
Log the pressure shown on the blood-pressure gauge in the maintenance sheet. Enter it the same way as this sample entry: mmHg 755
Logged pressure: mmHg 90
